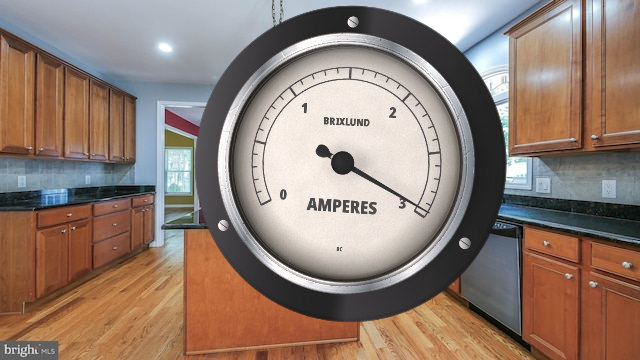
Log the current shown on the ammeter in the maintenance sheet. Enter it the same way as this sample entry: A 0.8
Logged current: A 2.95
